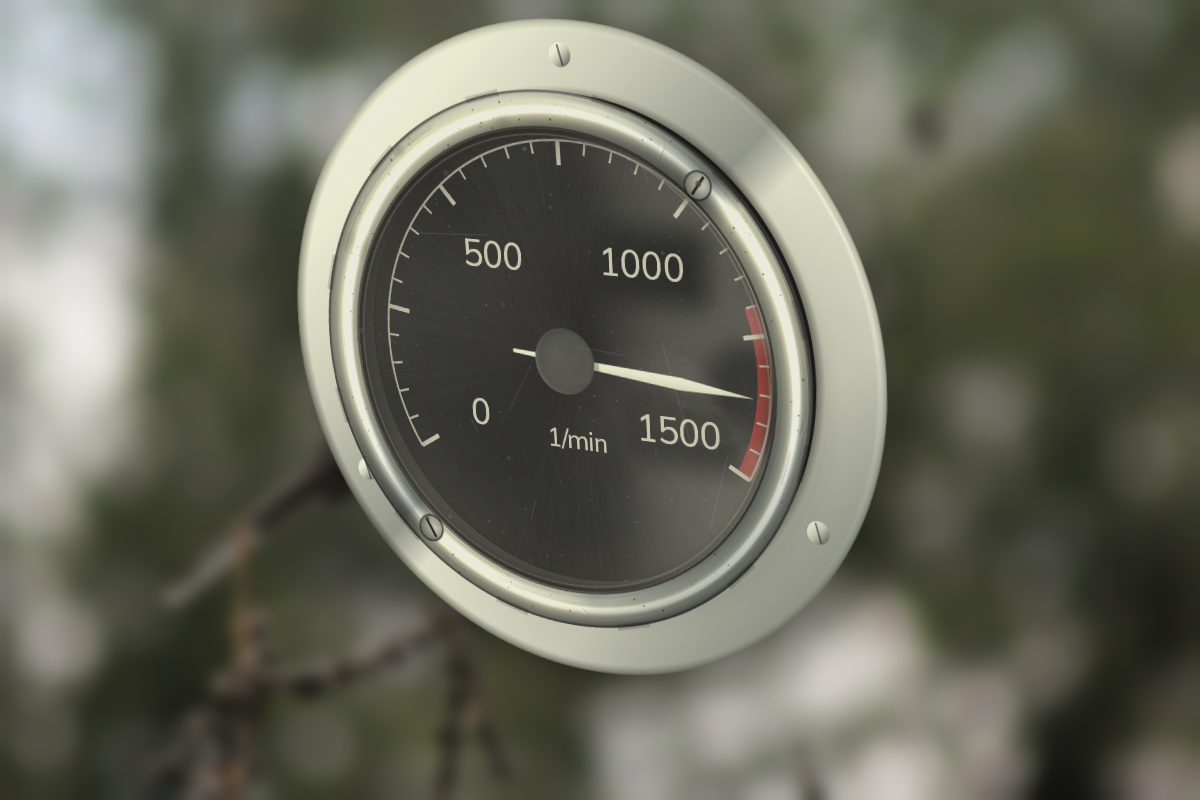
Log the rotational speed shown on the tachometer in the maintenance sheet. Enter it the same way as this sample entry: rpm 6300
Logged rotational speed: rpm 1350
